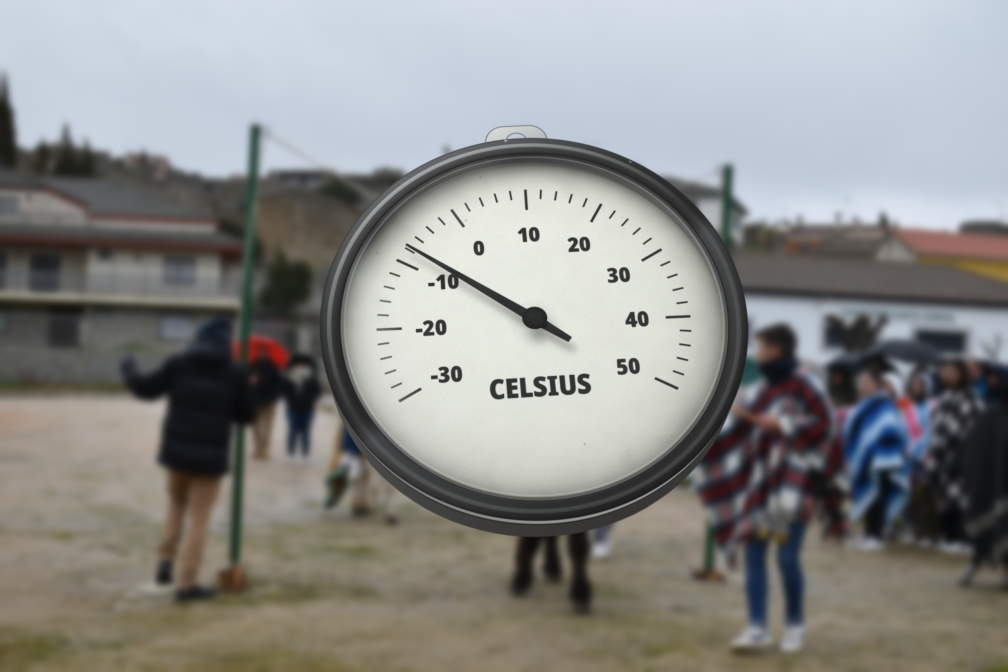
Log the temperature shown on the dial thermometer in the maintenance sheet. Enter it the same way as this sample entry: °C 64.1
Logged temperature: °C -8
